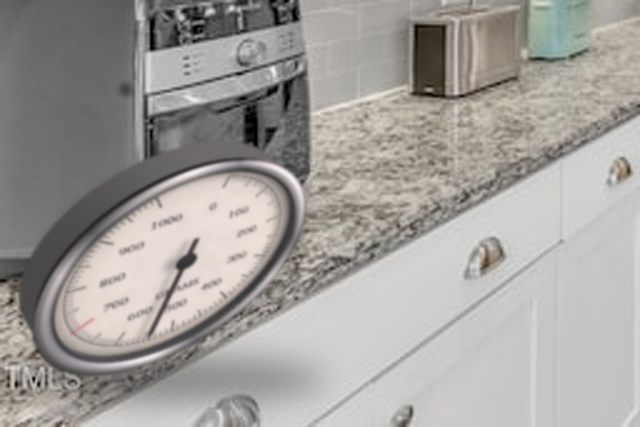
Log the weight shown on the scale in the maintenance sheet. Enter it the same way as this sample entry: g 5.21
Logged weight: g 550
